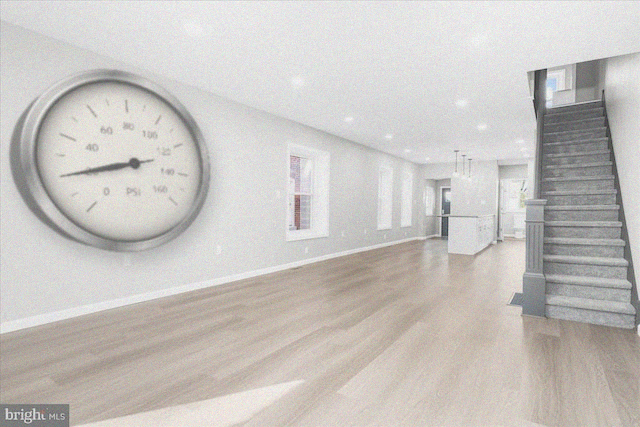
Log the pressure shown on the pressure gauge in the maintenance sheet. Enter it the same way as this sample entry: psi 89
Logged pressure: psi 20
